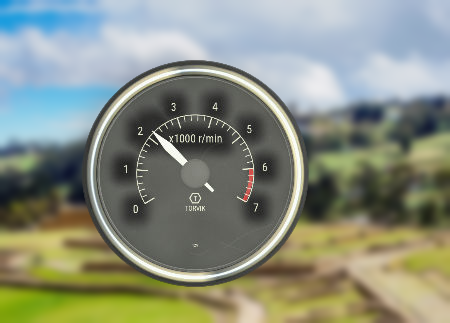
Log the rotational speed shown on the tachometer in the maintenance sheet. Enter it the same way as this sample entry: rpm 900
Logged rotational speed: rpm 2200
